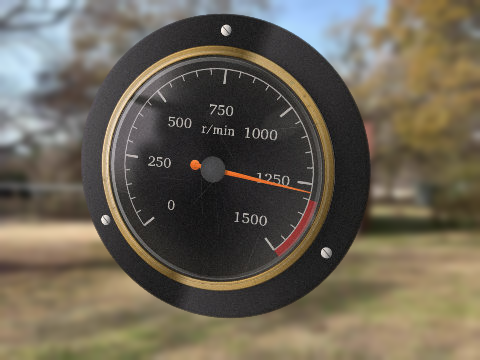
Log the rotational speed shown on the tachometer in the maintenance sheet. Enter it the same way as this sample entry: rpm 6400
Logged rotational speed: rpm 1275
